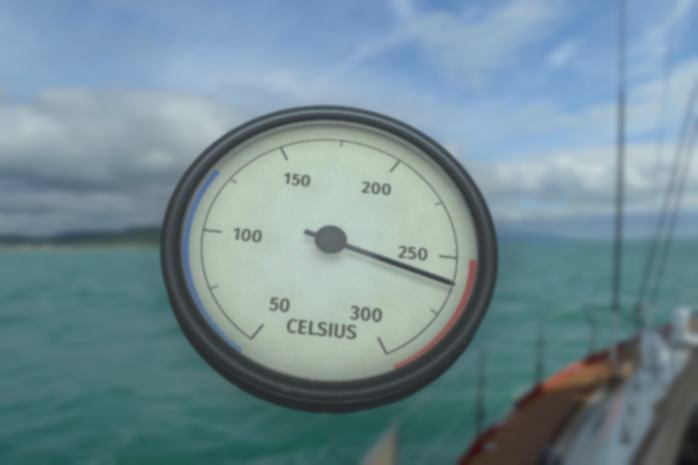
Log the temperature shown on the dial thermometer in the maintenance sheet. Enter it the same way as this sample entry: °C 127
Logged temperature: °C 262.5
